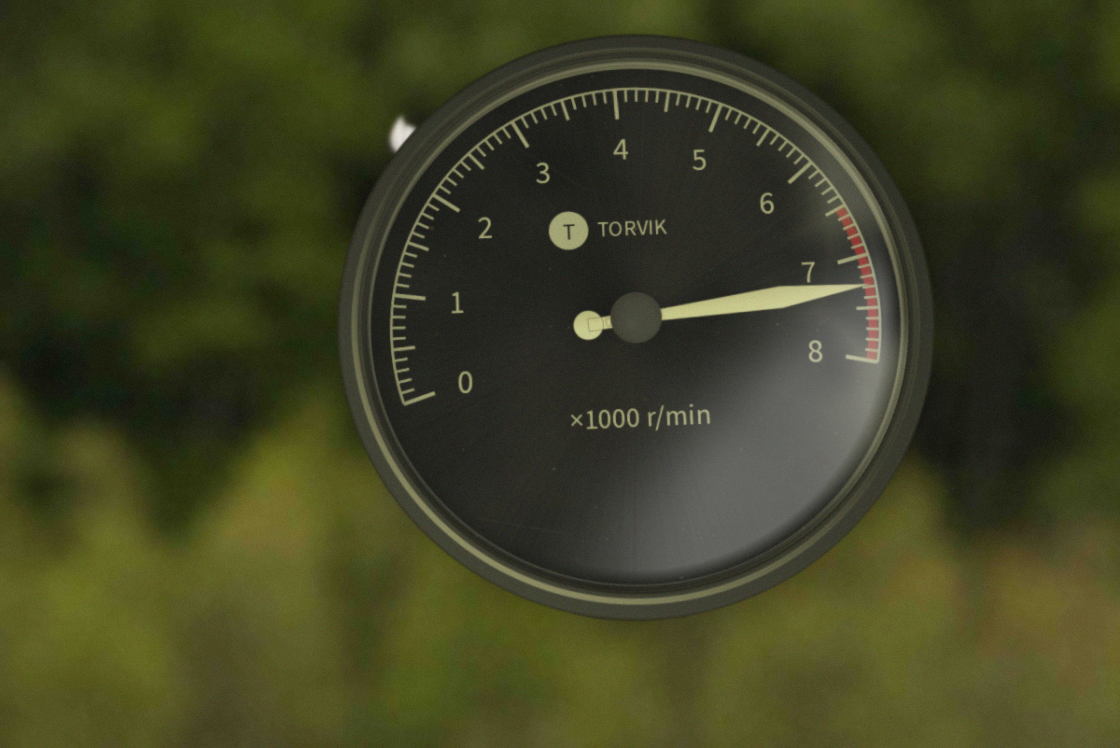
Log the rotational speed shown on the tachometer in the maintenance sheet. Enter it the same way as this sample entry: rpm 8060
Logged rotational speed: rpm 7300
